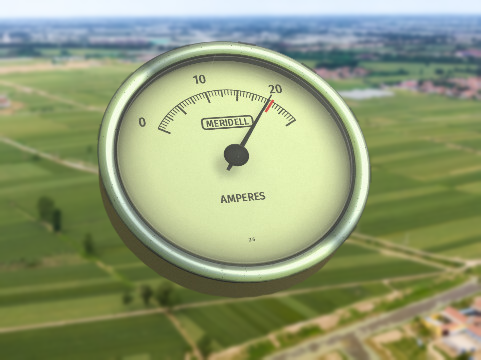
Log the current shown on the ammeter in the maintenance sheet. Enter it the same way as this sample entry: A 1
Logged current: A 20
